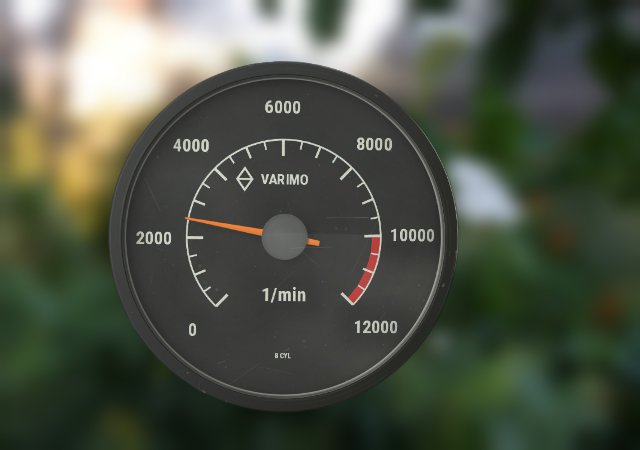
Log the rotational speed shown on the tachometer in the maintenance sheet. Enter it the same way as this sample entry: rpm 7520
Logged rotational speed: rpm 2500
